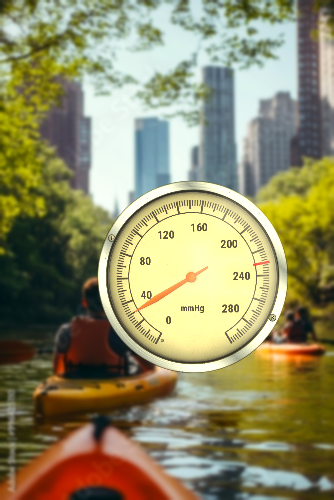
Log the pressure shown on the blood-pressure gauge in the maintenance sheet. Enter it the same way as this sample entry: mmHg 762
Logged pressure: mmHg 30
